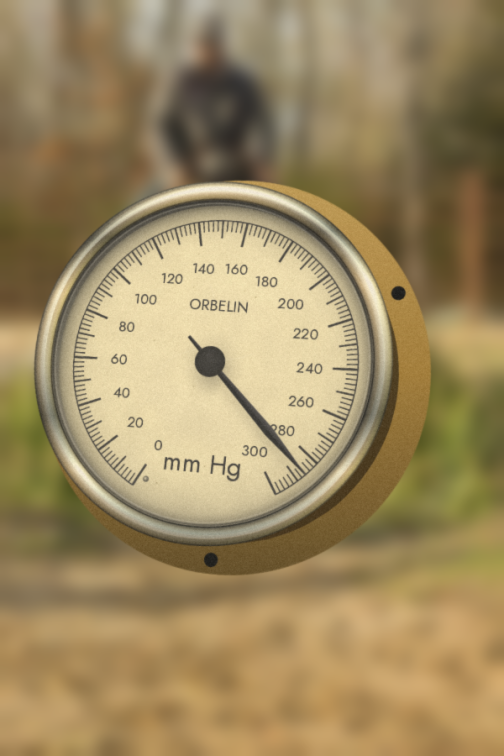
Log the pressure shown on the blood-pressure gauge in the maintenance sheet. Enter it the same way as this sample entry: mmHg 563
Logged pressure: mmHg 286
